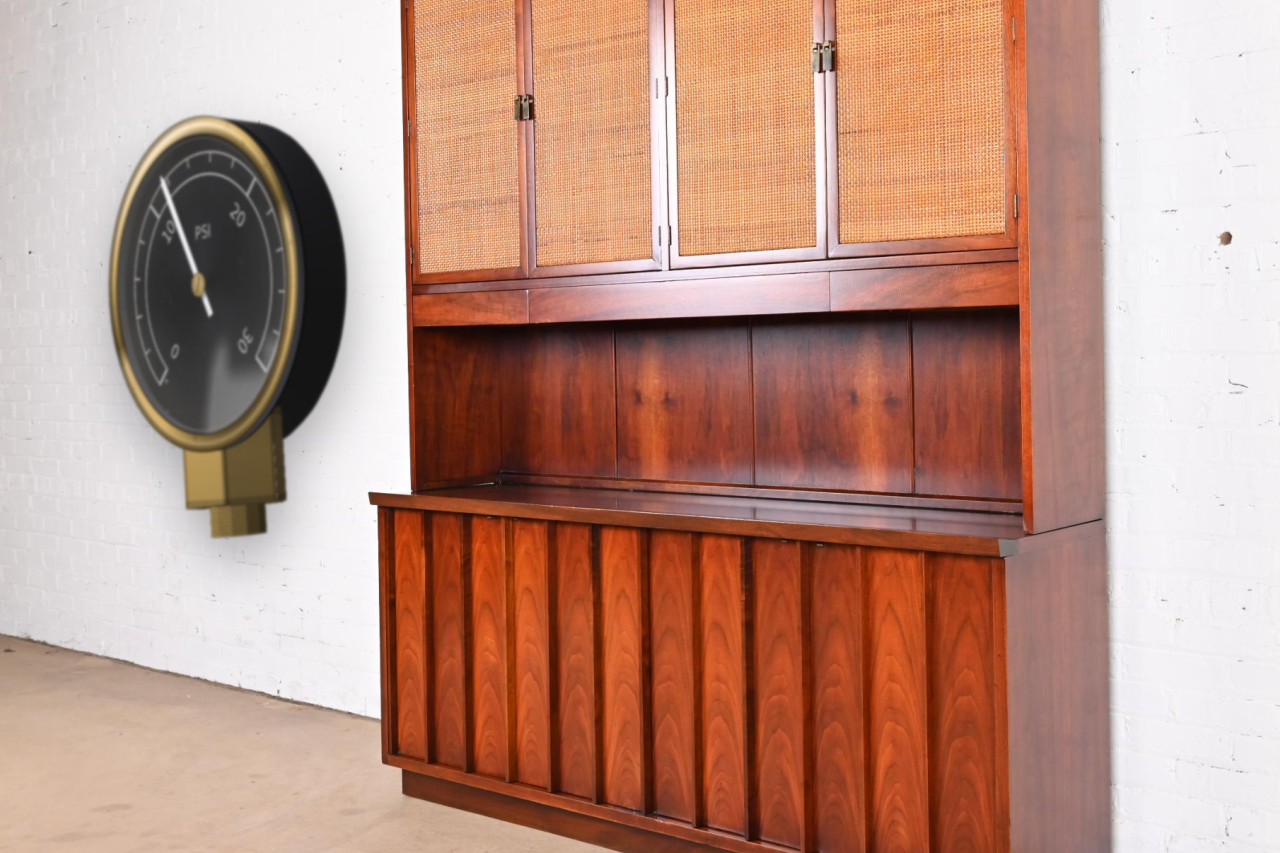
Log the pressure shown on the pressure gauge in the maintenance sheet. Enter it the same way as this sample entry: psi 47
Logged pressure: psi 12
